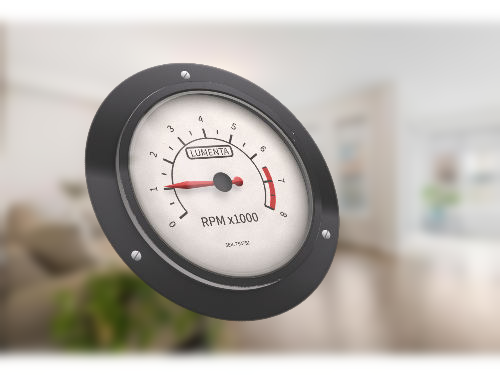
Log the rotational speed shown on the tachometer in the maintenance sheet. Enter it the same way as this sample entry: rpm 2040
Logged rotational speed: rpm 1000
